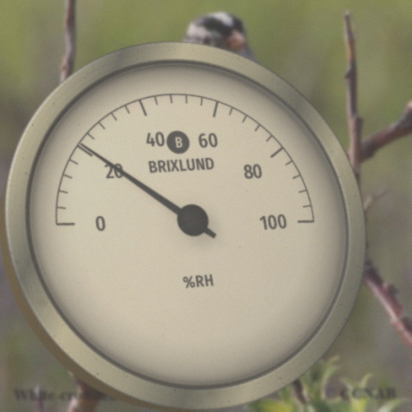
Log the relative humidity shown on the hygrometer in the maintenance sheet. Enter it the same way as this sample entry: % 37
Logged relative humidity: % 20
